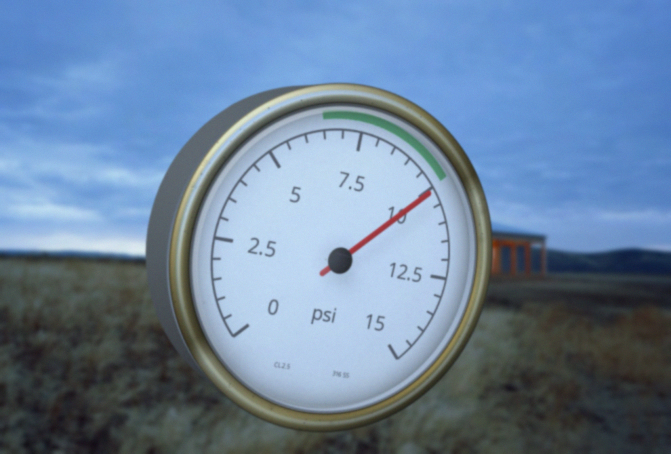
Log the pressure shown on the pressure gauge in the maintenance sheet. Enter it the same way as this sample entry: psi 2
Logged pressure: psi 10
